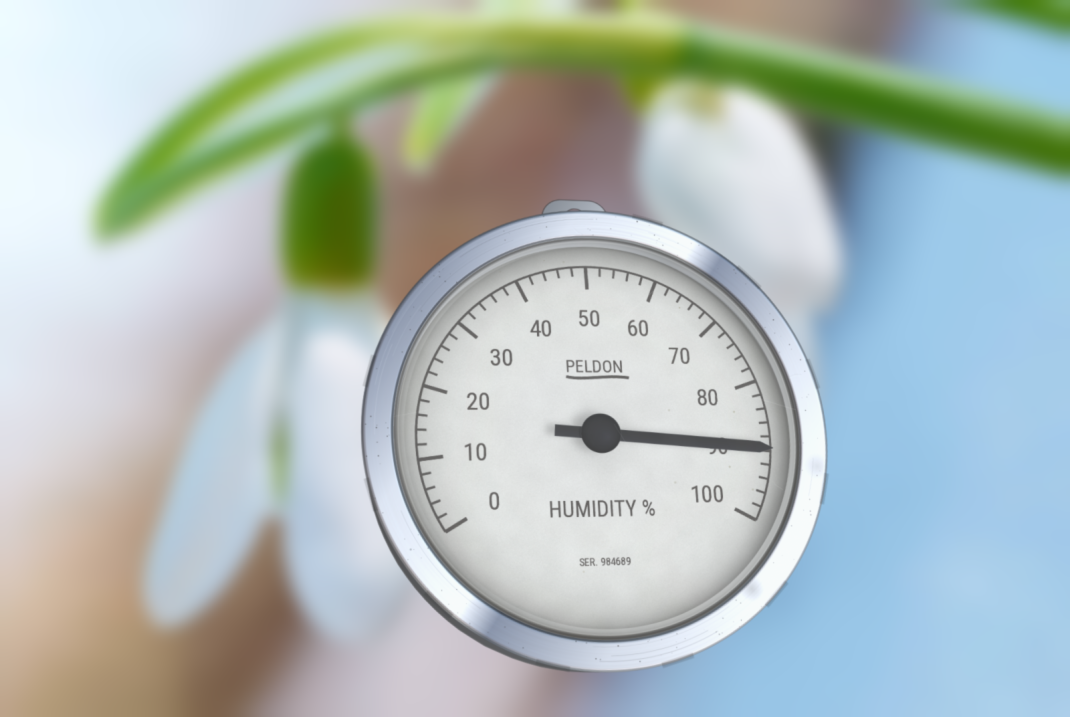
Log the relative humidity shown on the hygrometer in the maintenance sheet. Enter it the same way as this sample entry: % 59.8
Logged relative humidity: % 90
